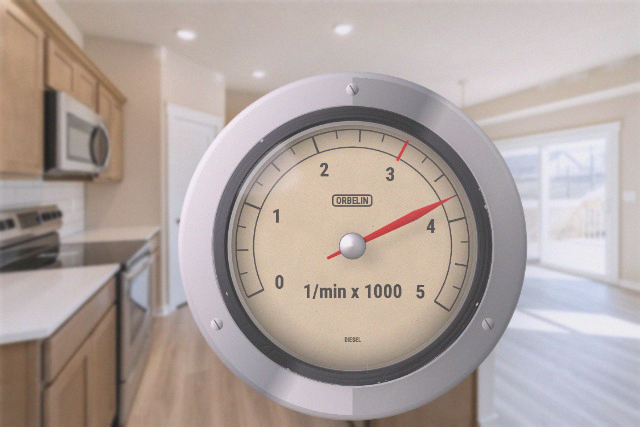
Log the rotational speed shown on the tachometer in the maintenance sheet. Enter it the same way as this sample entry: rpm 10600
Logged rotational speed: rpm 3750
